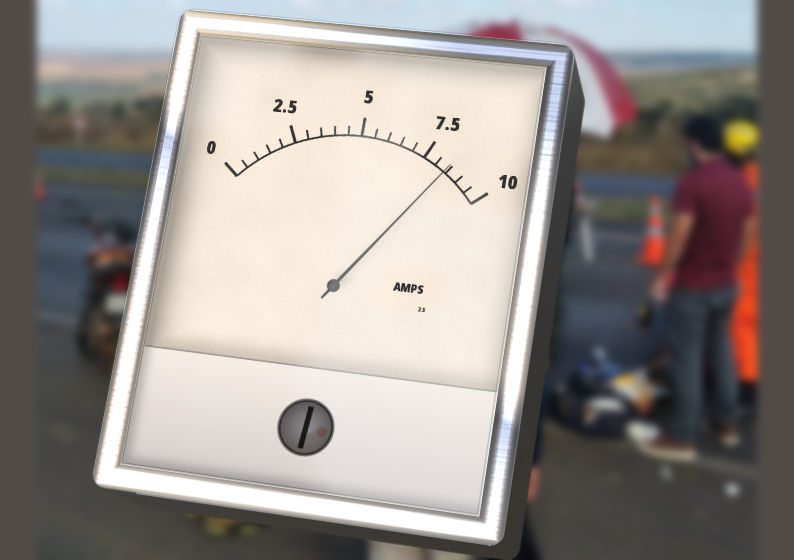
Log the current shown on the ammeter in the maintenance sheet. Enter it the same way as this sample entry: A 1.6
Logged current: A 8.5
